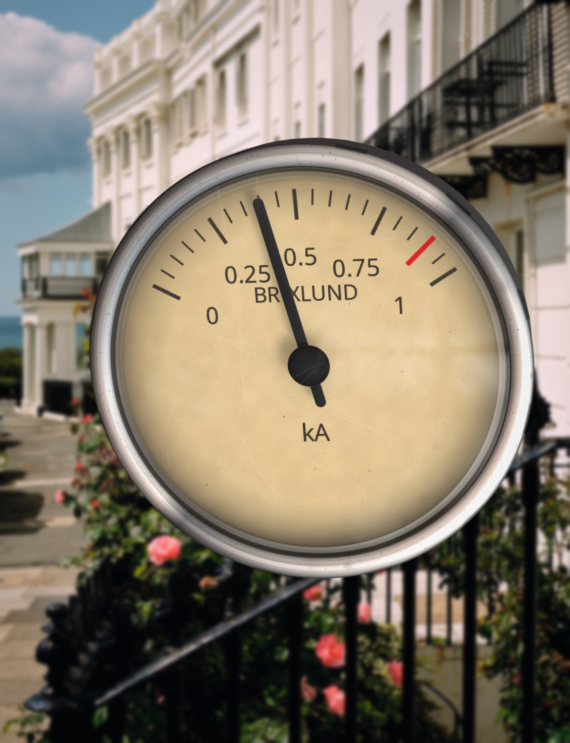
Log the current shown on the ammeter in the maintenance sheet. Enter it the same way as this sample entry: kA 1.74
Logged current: kA 0.4
